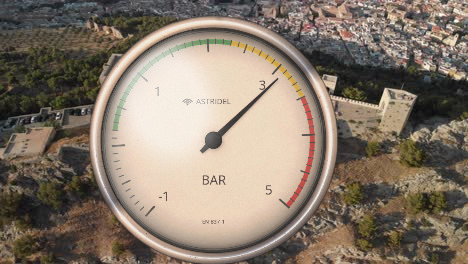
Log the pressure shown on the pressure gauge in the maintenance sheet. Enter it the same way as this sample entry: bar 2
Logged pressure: bar 3.1
